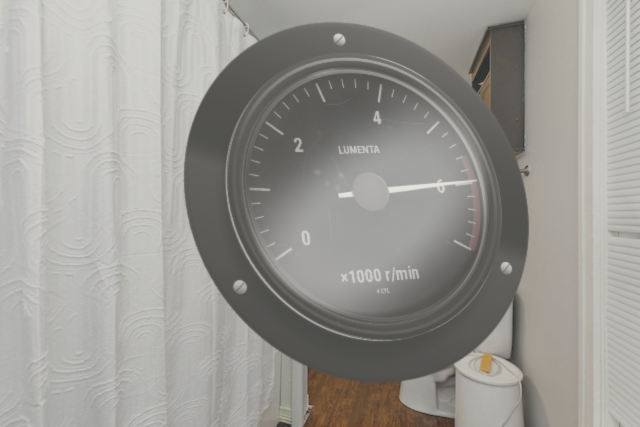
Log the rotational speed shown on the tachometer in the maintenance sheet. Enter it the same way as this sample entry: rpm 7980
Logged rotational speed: rpm 6000
